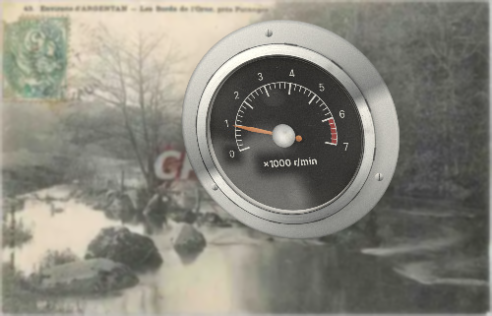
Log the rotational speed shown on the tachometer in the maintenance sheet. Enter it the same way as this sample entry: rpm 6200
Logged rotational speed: rpm 1000
